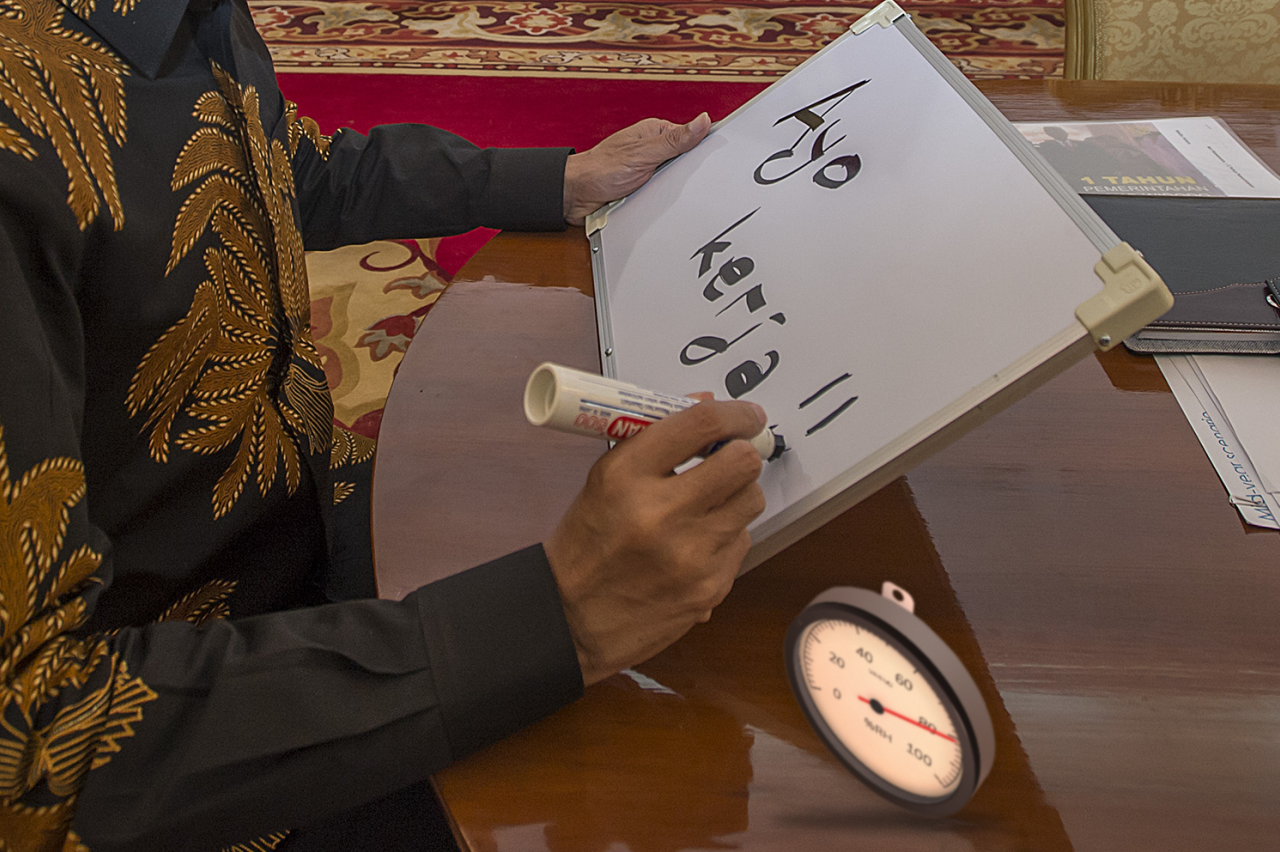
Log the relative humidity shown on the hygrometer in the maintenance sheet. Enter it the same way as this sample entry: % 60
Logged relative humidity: % 80
